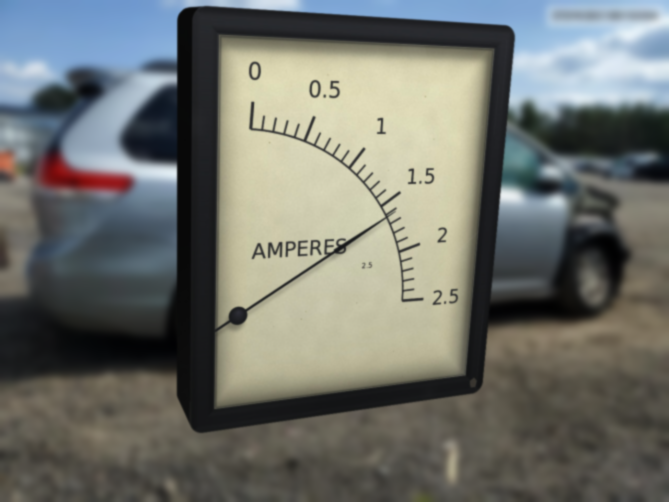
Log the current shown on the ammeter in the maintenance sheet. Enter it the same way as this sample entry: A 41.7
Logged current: A 1.6
